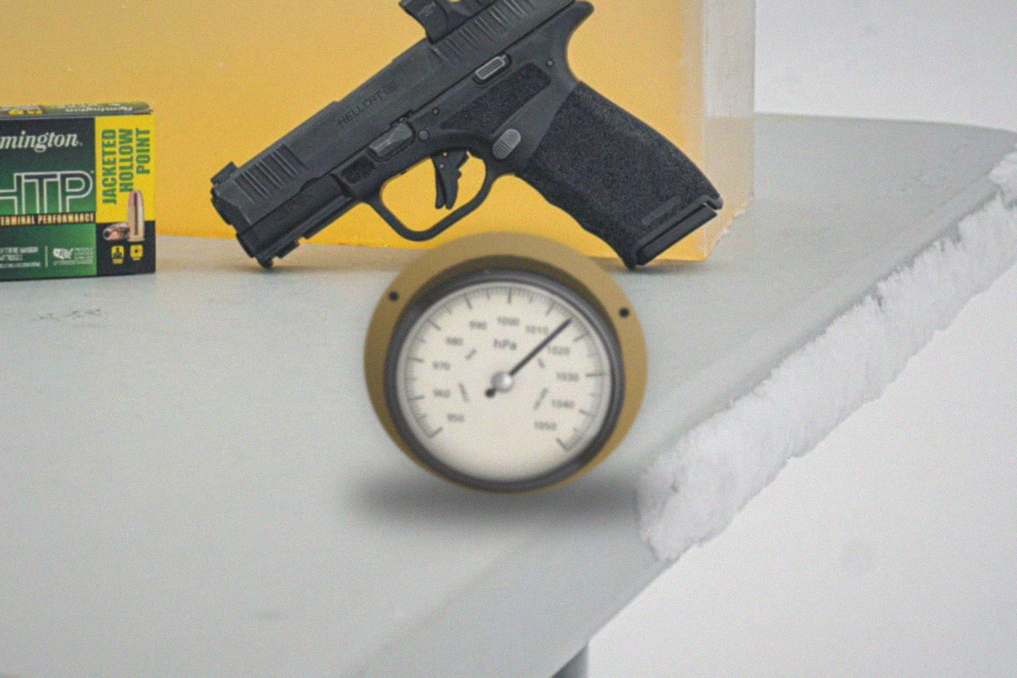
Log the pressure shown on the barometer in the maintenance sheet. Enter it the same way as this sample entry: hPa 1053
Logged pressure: hPa 1015
